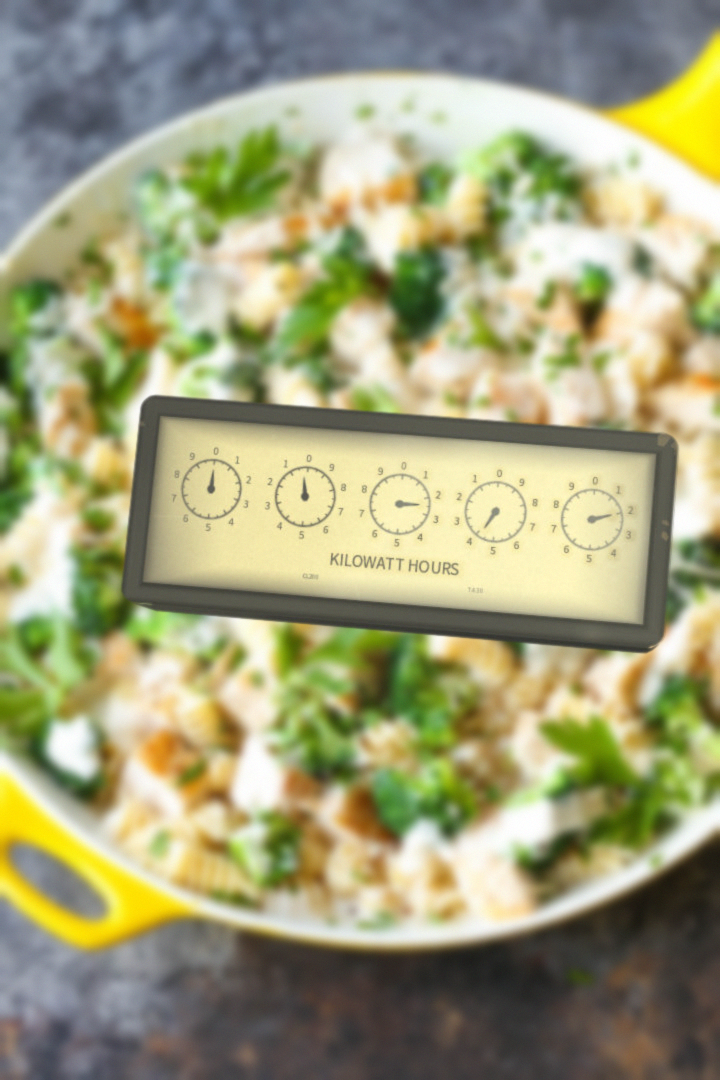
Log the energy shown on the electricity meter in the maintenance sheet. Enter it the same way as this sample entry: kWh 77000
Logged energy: kWh 242
